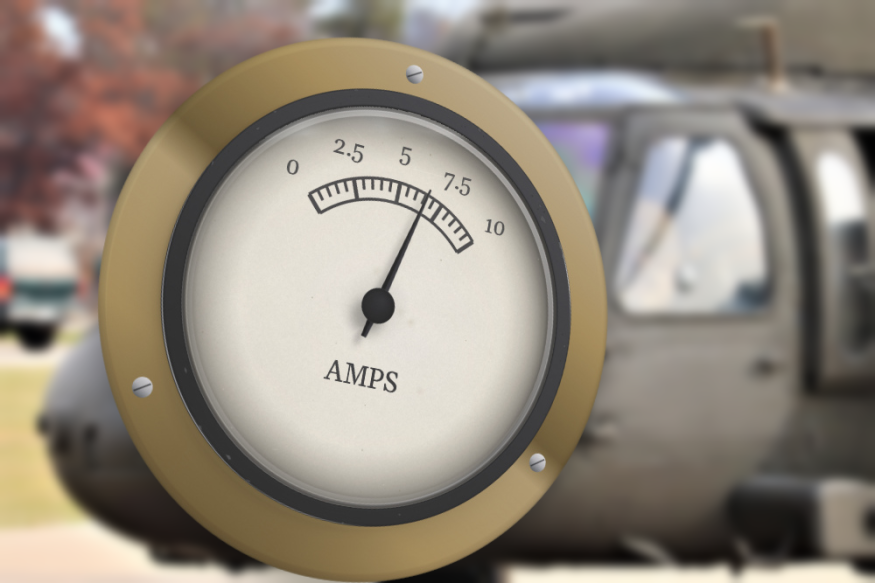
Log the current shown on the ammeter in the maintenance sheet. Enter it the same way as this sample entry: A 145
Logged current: A 6.5
